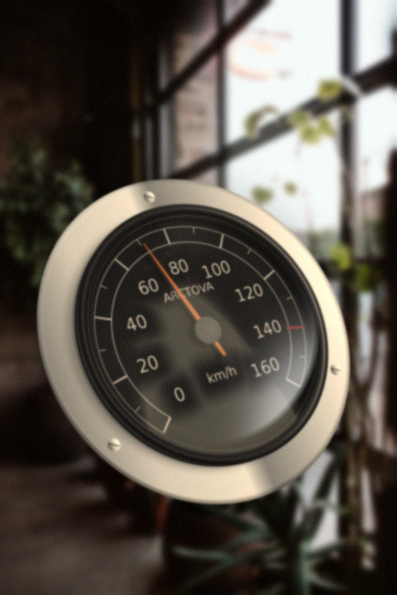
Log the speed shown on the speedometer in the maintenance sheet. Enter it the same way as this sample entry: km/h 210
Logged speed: km/h 70
